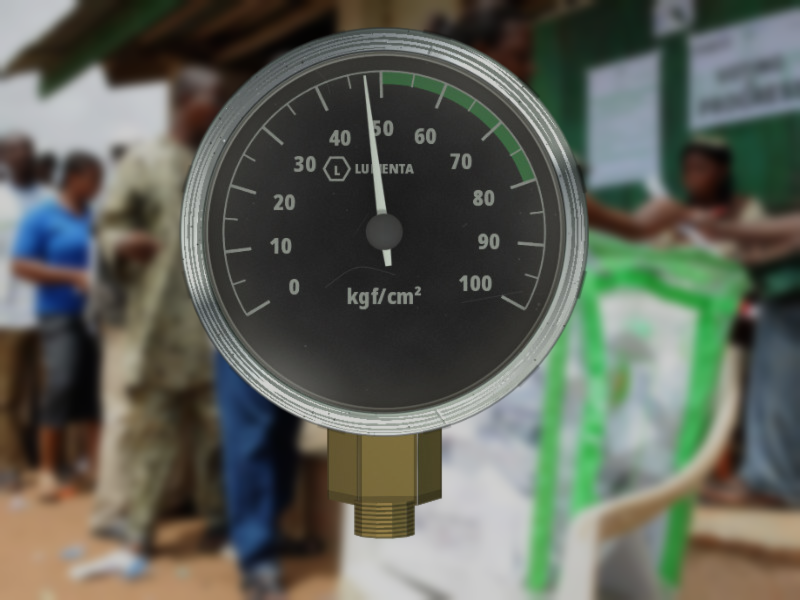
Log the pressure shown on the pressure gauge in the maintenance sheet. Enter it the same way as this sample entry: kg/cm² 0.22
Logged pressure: kg/cm² 47.5
